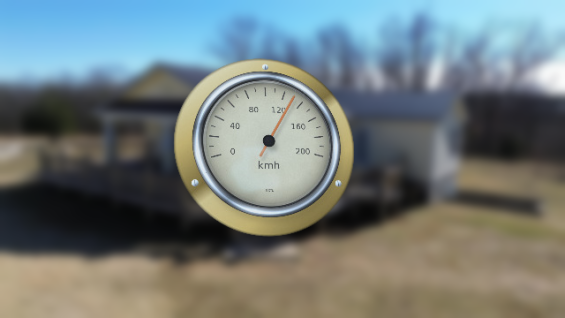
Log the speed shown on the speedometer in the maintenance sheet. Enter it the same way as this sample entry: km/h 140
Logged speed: km/h 130
